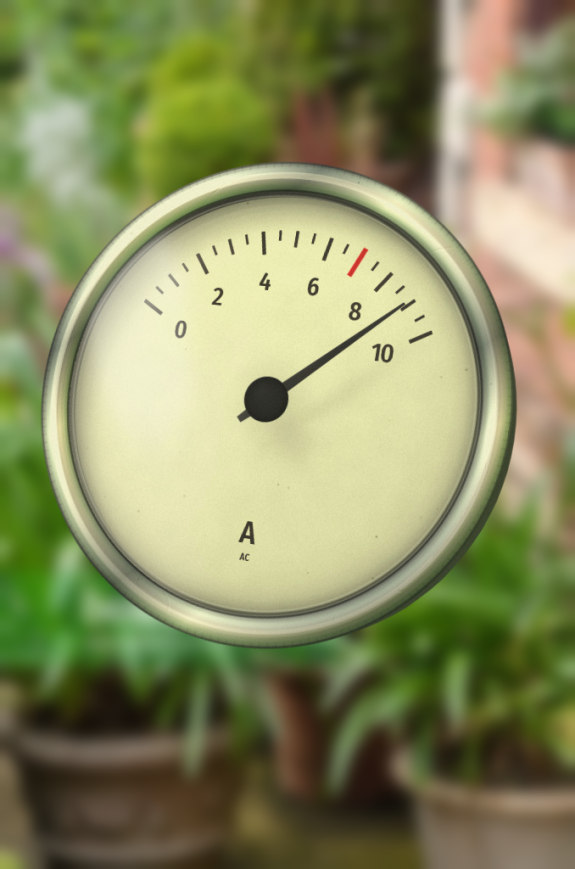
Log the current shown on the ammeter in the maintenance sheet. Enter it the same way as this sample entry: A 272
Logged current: A 9
